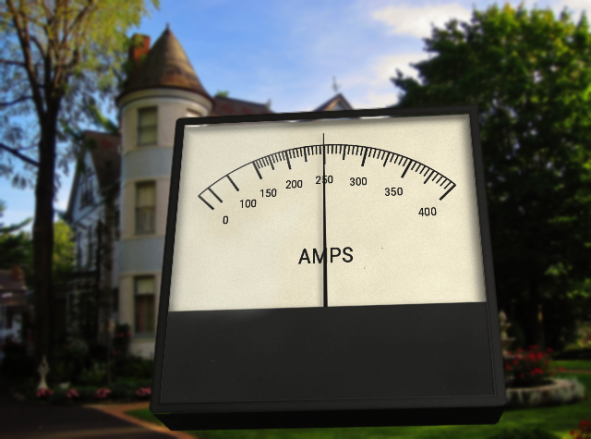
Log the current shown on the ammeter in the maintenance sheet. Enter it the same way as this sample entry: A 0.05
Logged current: A 250
